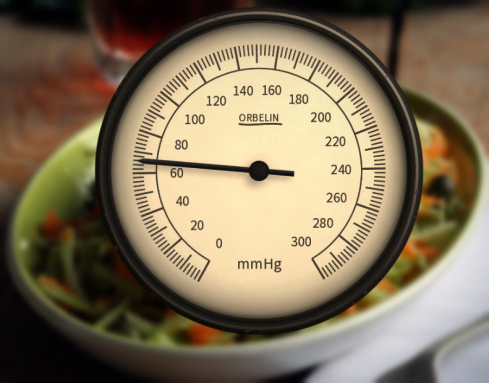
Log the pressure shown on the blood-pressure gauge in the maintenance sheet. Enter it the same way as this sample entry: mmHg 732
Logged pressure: mmHg 66
